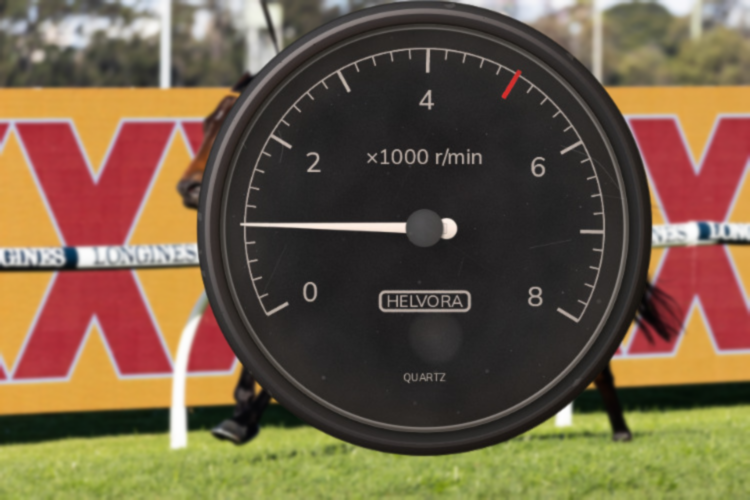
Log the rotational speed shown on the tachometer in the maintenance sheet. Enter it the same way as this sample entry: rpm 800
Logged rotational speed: rpm 1000
